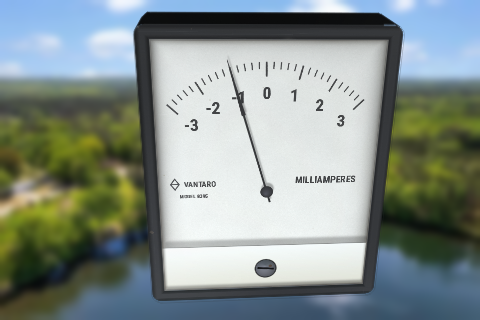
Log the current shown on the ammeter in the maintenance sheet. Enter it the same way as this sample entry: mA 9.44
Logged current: mA -1
